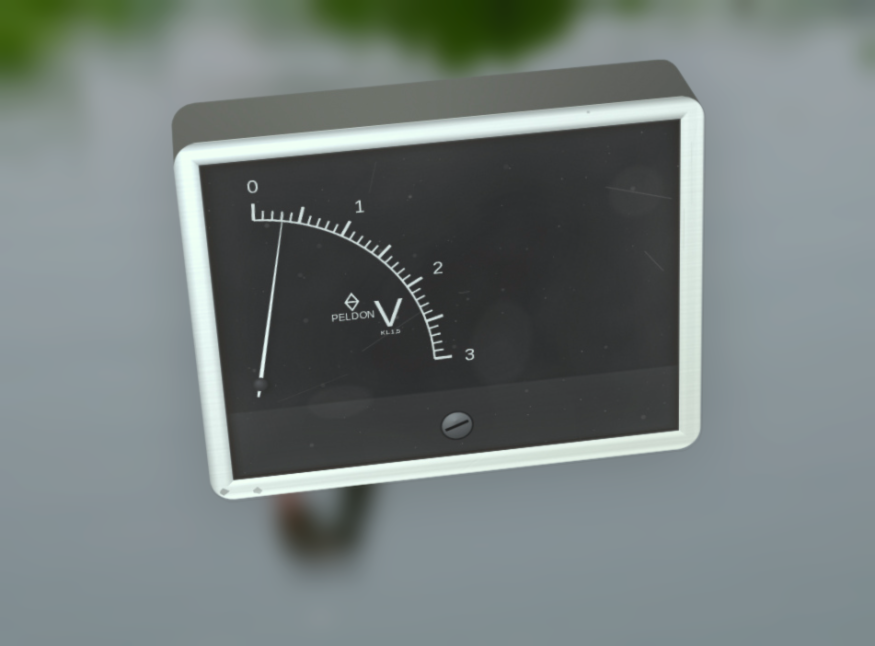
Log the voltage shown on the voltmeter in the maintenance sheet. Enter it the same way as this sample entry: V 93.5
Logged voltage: V 0.3
